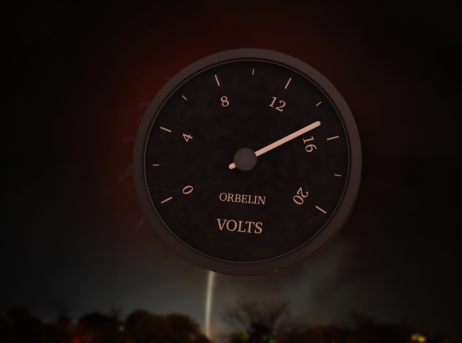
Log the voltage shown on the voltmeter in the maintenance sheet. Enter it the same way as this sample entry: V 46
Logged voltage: V 15
